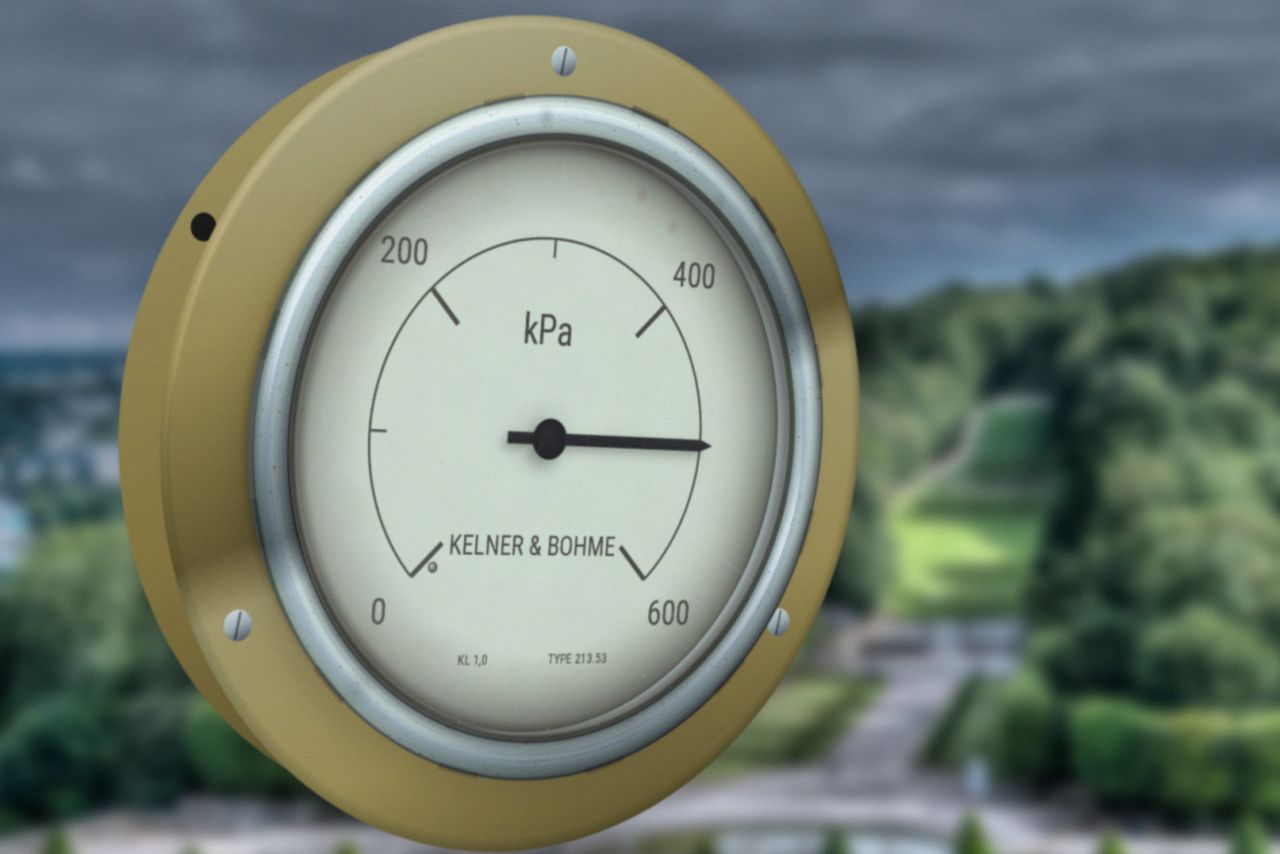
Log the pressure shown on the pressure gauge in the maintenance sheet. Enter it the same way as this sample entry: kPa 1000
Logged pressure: kPa 500
